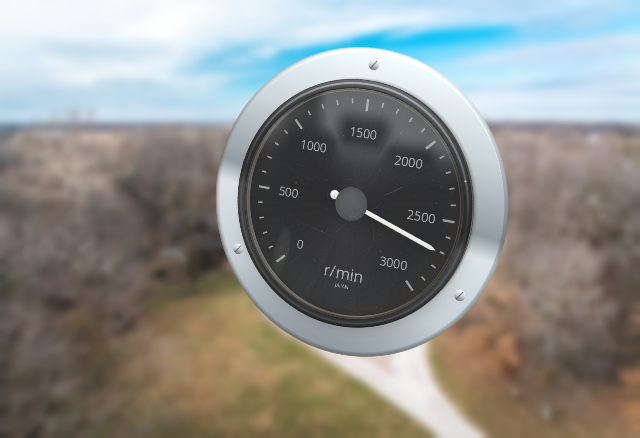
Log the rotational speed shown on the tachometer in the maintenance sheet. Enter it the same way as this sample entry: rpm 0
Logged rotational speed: rpm 2700
